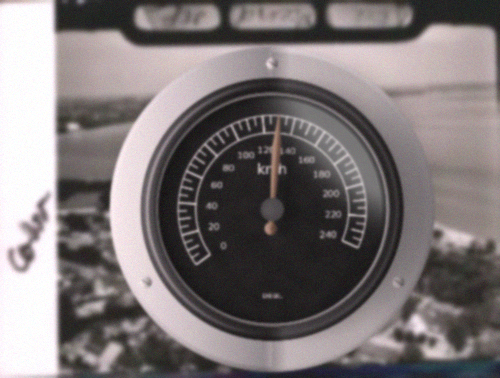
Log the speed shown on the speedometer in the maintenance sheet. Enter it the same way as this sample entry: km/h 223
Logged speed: km/h 130
